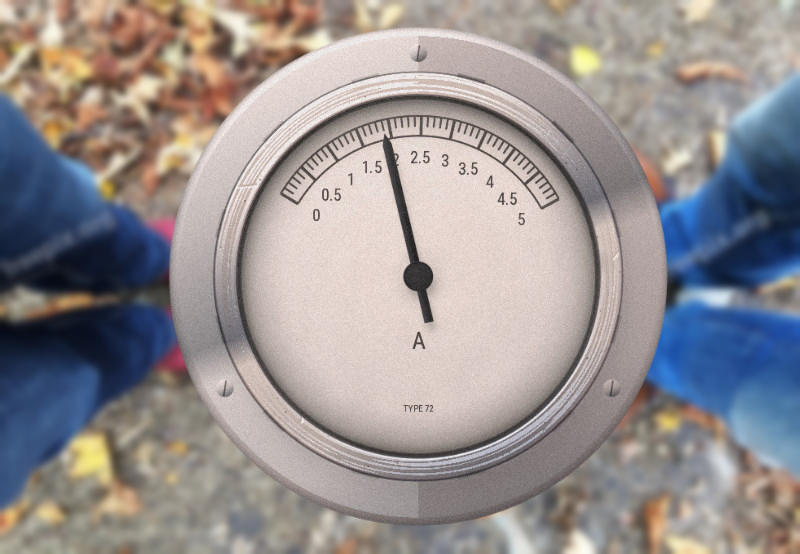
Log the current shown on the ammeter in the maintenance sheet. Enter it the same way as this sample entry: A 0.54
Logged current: A 1.9
